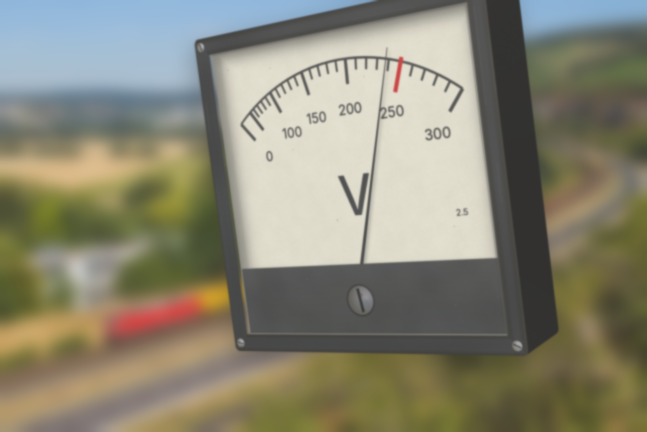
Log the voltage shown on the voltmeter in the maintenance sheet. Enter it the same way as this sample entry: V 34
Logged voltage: V 240
